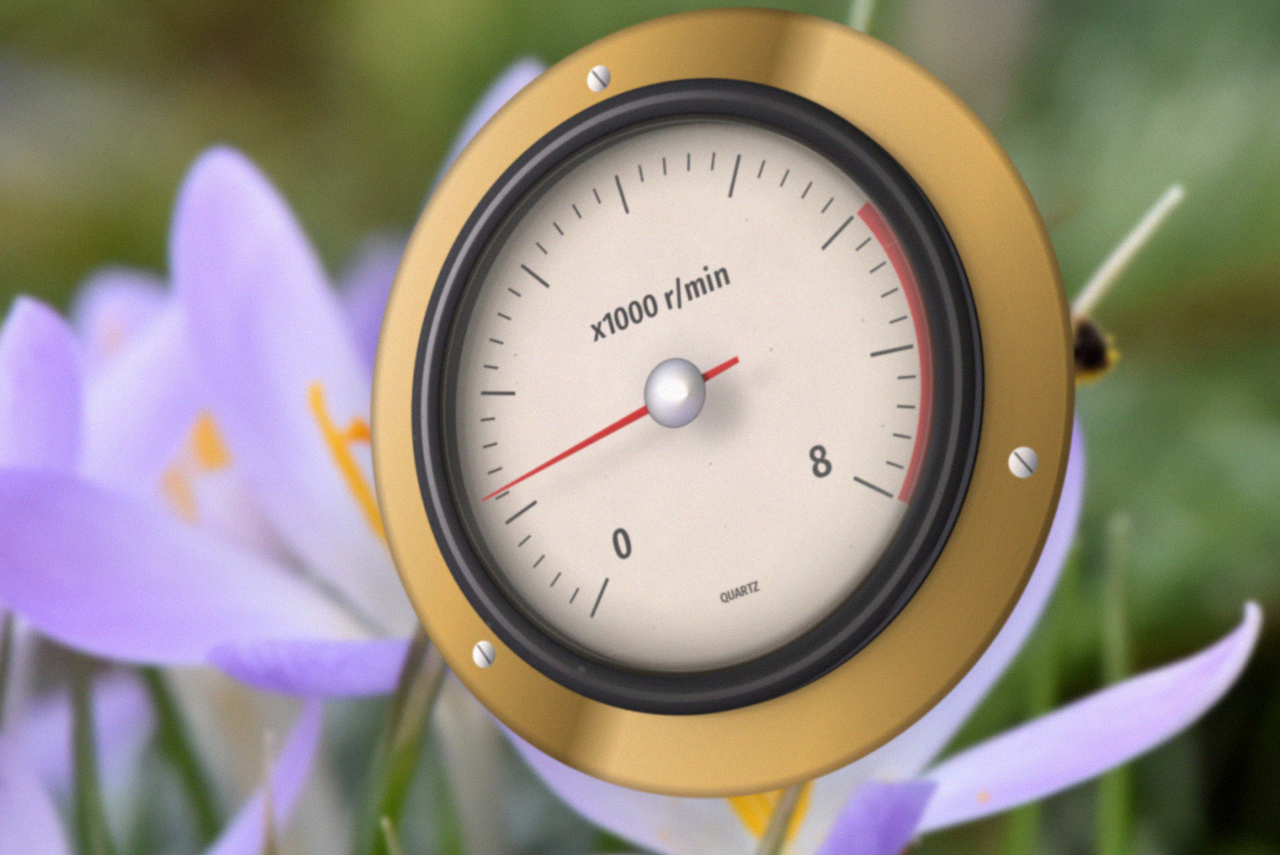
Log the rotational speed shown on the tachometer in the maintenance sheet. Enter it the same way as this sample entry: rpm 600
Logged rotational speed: rpm 1200
